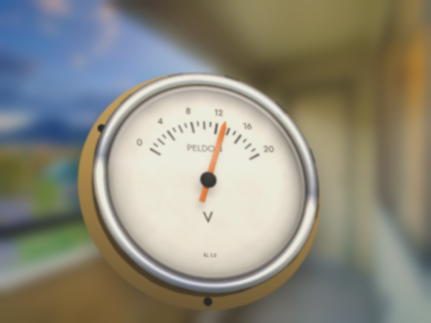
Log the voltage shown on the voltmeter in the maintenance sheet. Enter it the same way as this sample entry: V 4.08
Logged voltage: V 13
